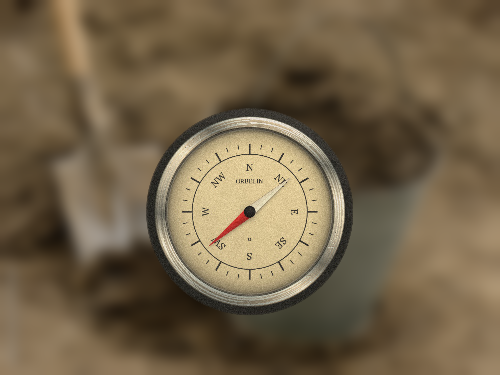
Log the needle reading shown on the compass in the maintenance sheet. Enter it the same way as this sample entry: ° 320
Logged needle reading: ° 230
